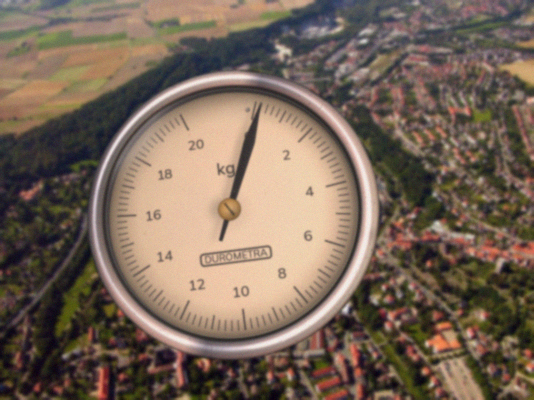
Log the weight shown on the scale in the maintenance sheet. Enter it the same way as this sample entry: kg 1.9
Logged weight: kg 0.2
